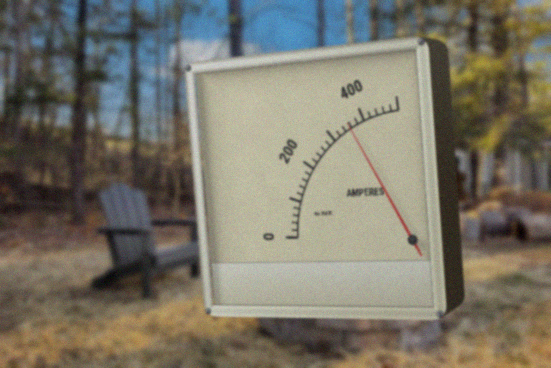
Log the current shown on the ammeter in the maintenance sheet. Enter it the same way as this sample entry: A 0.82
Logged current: A 360
